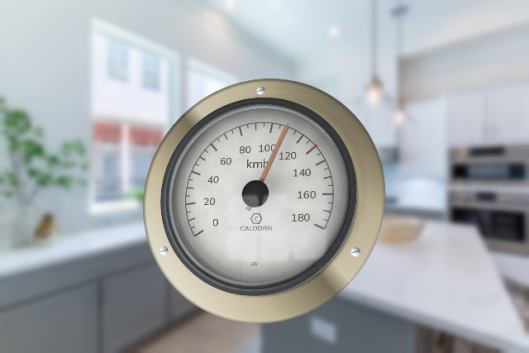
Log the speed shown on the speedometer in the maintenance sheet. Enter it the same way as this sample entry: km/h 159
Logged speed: km/h 110
